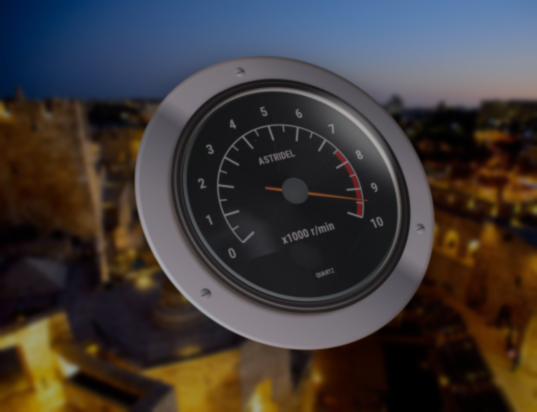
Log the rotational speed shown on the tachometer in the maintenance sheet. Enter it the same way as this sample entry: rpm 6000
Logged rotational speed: rpm 9500
